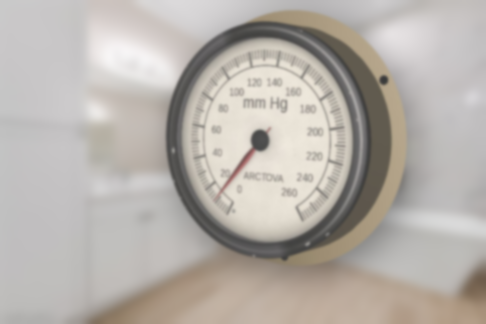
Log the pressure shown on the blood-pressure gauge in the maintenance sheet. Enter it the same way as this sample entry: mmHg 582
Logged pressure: mmHg 10
